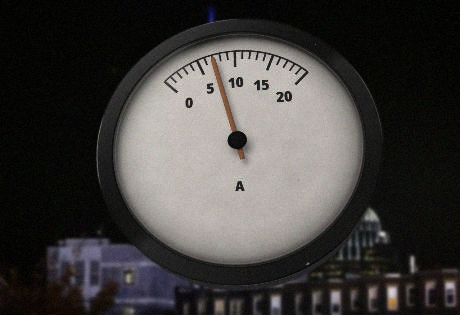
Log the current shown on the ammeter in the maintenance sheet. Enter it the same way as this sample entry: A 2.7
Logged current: A 7
